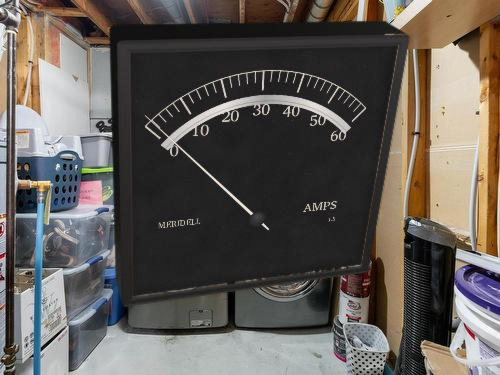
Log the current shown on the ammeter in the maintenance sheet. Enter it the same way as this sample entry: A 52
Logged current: A 2
